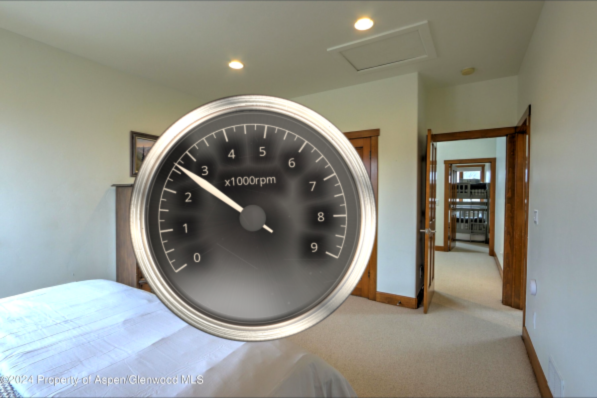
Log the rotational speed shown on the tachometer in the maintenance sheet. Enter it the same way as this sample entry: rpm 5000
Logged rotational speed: rpm 2625
